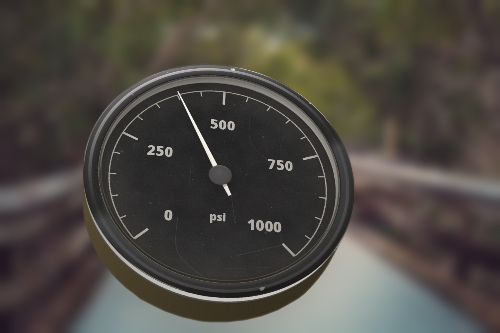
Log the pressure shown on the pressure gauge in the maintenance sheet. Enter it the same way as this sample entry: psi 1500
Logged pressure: psi 400
